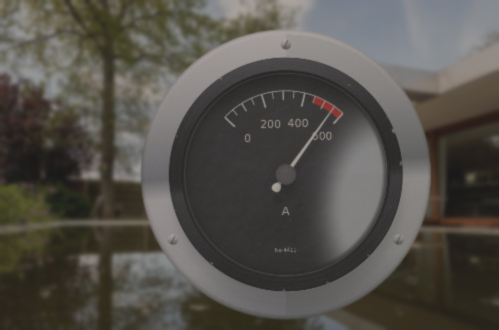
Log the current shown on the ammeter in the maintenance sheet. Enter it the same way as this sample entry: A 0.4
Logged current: A 550
